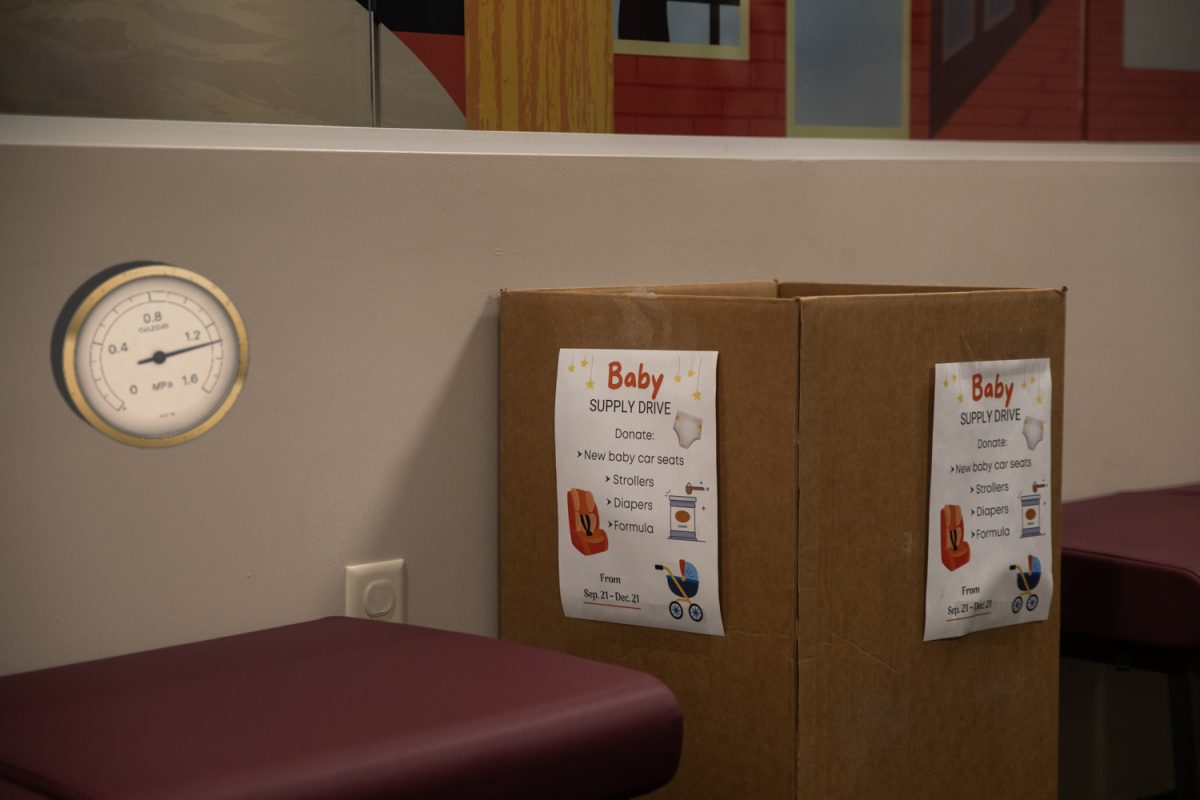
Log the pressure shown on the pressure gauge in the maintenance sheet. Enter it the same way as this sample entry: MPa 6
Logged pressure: MPa 1.3
